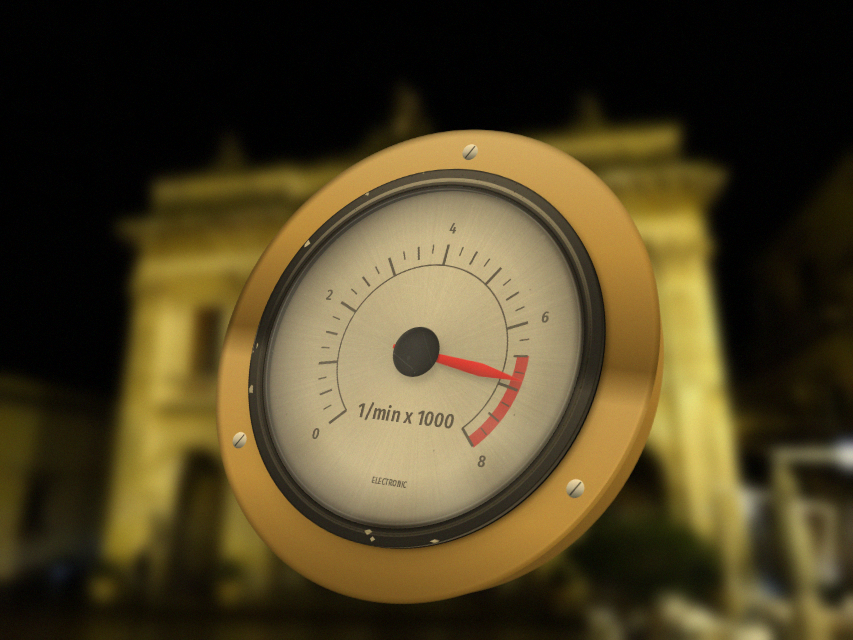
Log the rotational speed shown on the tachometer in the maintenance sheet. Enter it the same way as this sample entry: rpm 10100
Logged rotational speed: rpm 6875
